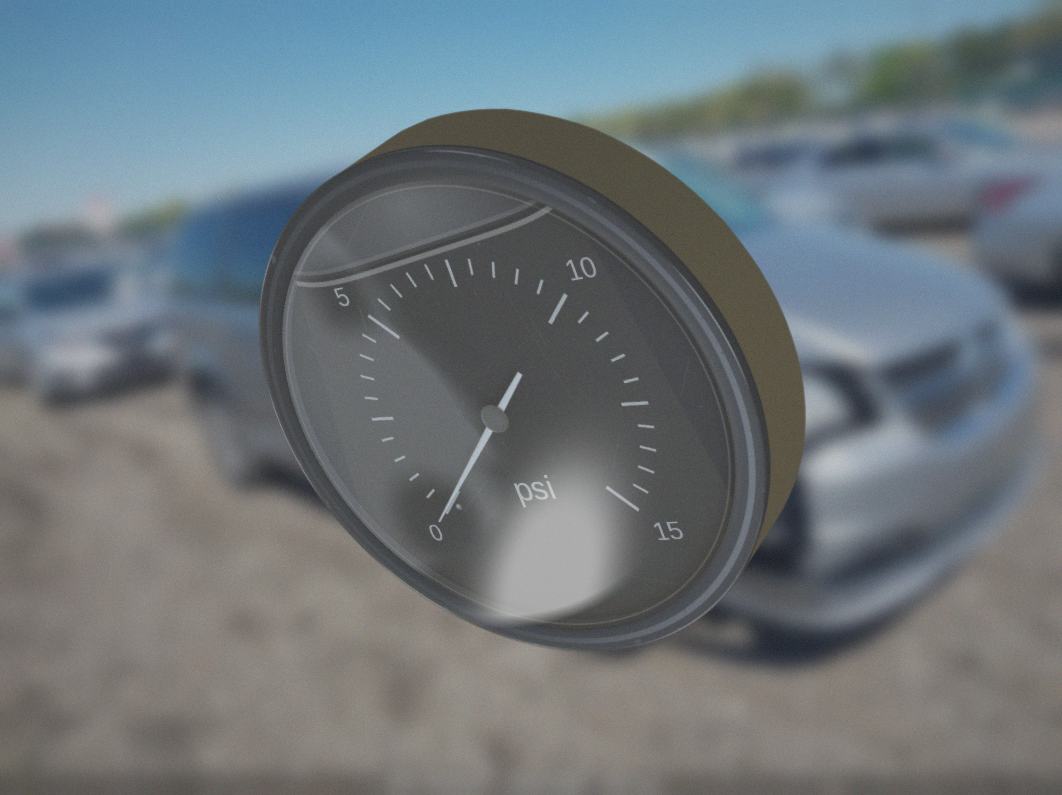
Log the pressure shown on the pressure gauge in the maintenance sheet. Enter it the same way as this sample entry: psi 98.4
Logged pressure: psi 0
